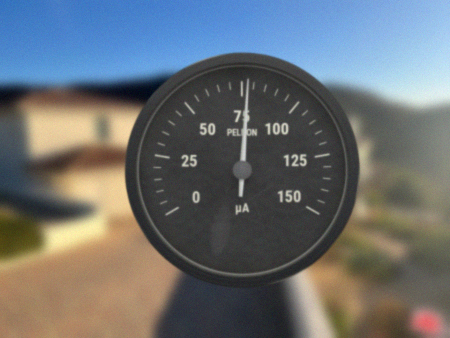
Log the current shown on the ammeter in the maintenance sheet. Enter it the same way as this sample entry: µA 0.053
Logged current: µA 77.5
